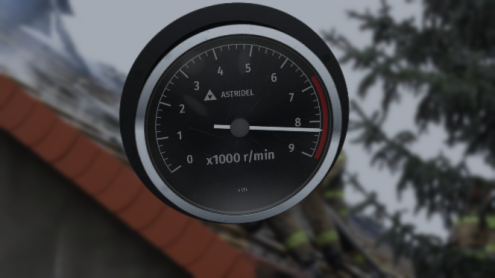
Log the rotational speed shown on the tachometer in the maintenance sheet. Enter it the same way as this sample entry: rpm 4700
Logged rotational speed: rpm 8200
